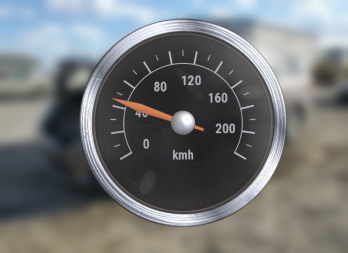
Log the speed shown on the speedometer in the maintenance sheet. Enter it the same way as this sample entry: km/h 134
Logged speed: km/h 45
